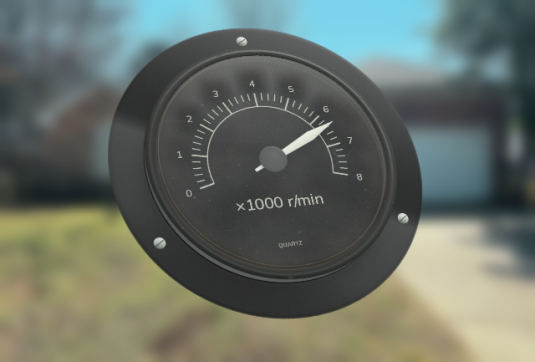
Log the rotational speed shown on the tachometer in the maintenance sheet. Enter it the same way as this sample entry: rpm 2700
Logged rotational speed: rpm 6400
